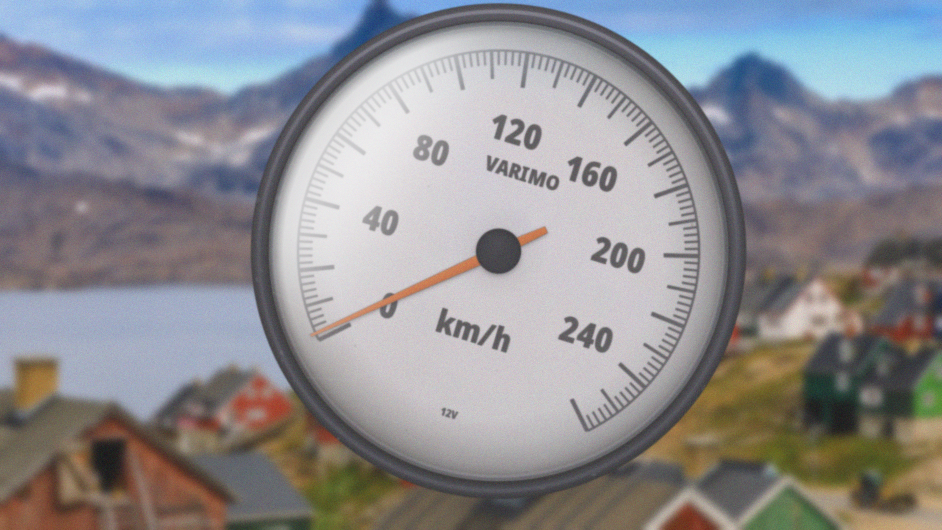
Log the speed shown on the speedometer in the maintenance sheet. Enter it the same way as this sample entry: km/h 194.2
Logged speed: km/h 2
